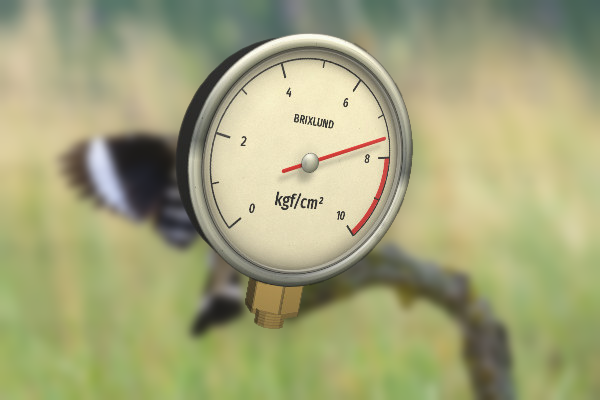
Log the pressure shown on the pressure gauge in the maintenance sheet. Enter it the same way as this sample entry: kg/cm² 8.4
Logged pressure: kg/cm² 7.5
